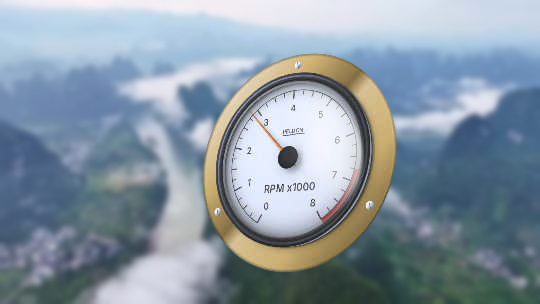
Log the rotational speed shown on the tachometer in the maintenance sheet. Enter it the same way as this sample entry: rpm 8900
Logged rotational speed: rpm 2875
